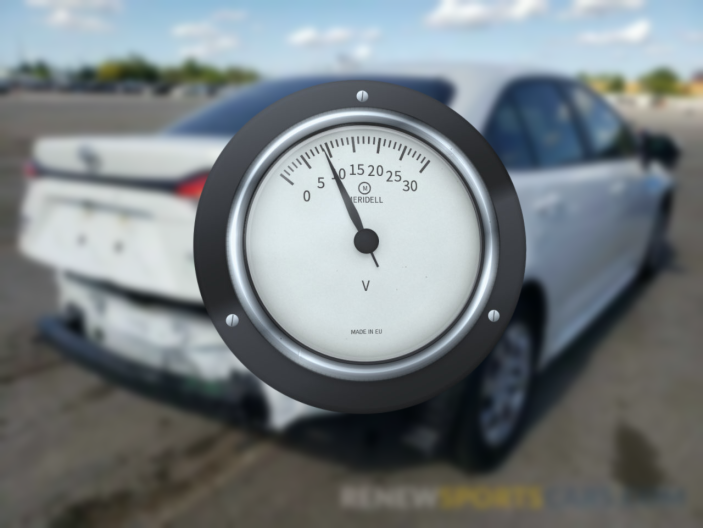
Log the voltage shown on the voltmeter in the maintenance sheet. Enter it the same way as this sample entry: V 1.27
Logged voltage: V 9
